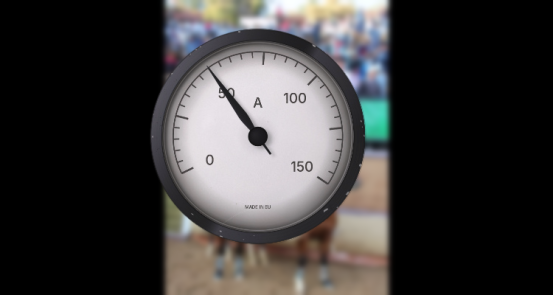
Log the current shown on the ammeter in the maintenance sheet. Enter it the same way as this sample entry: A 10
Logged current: A 50
